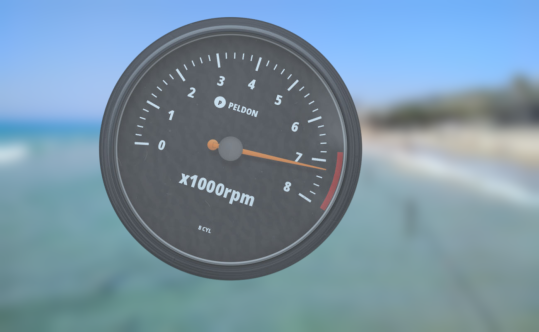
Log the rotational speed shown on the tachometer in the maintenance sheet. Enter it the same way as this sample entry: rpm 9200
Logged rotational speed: rpm 7200
